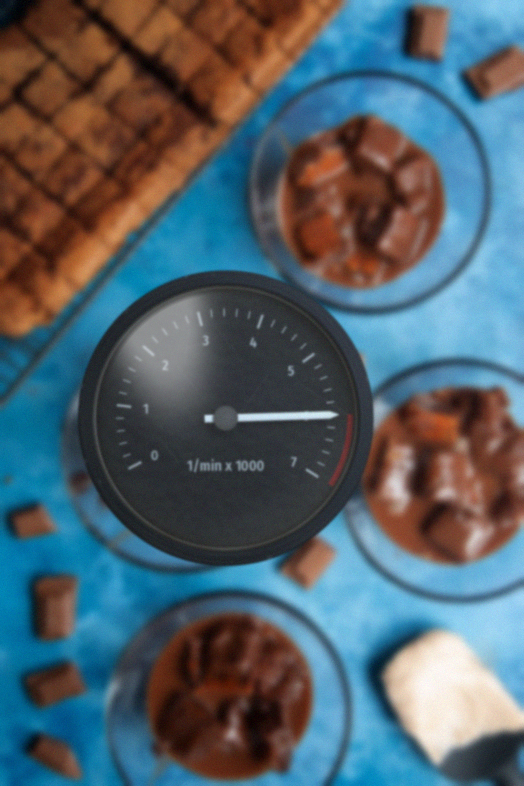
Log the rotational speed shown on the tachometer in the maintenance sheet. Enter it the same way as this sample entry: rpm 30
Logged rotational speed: rpm 6000
